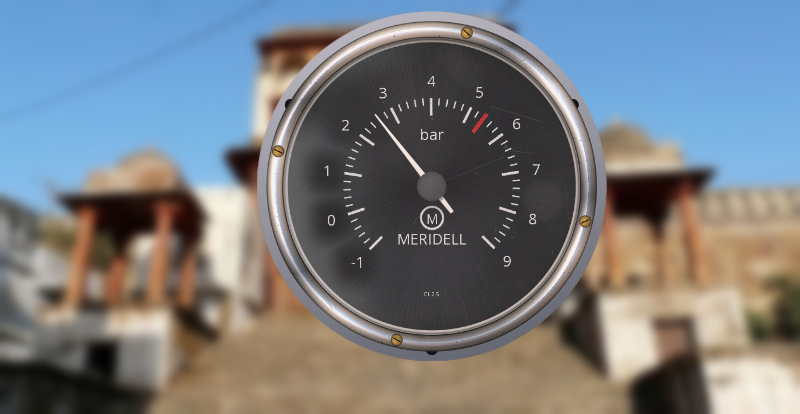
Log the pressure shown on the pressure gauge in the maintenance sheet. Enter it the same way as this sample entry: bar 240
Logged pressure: bar 2.6
